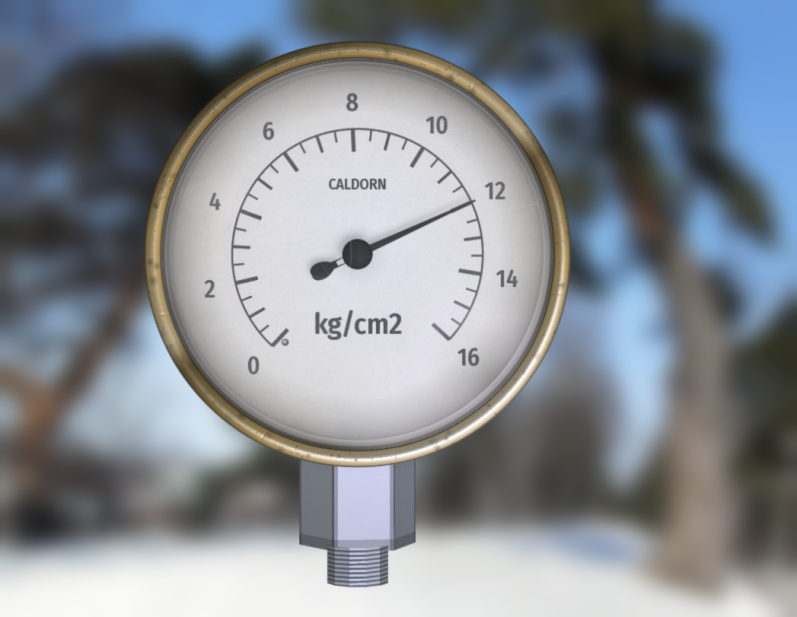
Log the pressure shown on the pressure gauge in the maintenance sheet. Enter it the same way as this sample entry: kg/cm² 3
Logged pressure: kg/cm² 12
